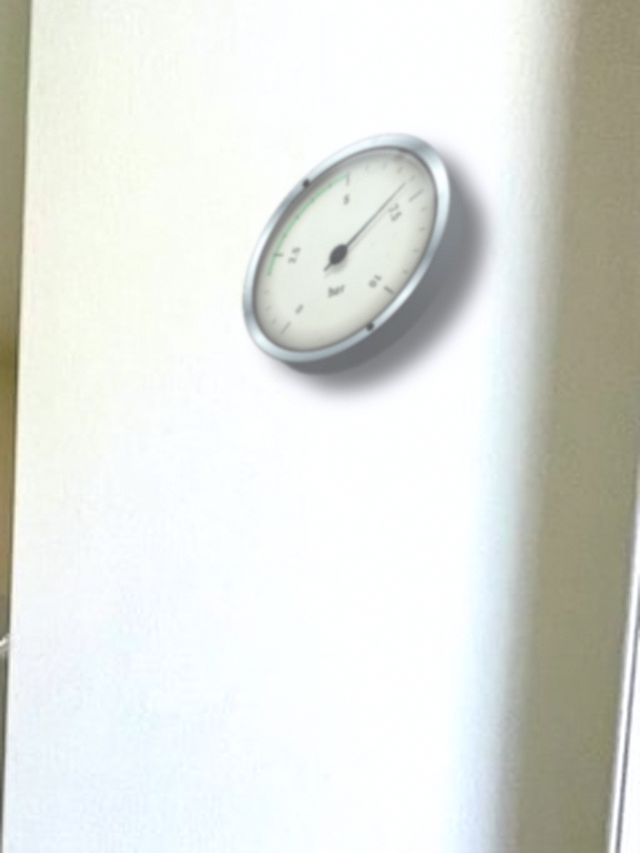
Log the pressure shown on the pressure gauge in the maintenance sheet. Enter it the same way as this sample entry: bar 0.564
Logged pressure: bar 7
